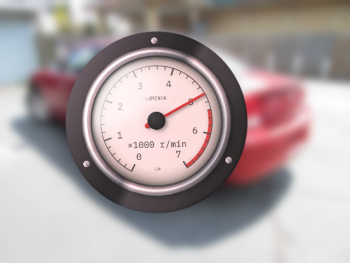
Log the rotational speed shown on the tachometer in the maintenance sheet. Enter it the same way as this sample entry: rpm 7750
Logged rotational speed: rpm 5000
